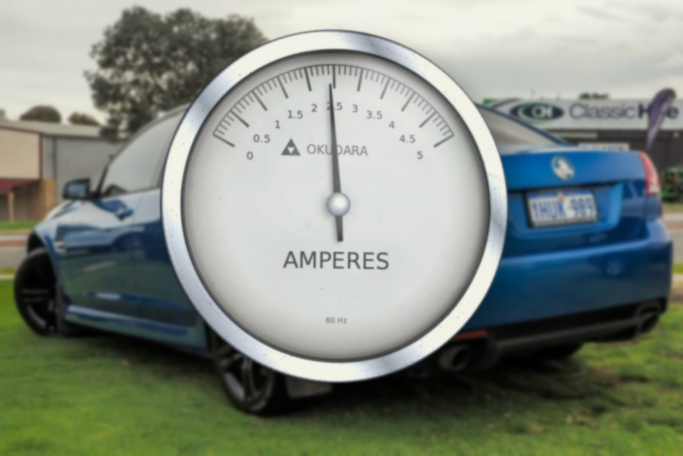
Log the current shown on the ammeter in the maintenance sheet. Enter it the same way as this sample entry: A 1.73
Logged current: A 2.4
